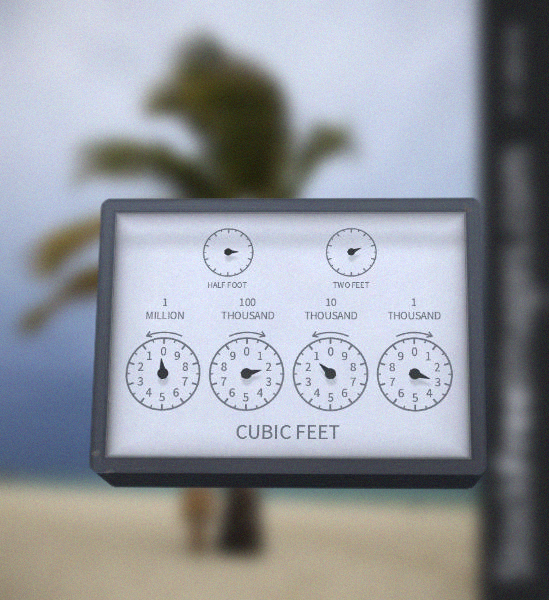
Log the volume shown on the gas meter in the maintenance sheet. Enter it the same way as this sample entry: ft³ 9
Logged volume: ft³ 21300
